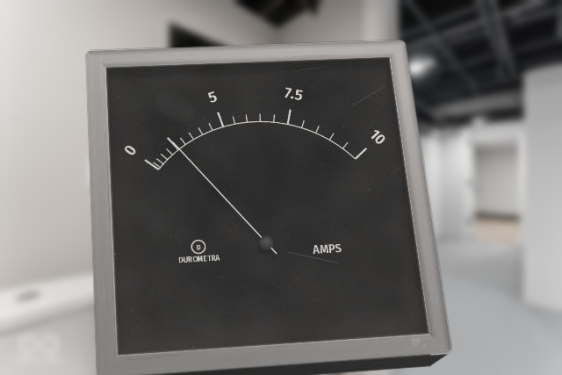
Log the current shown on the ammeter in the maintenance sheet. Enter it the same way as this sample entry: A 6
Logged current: A 2.5
